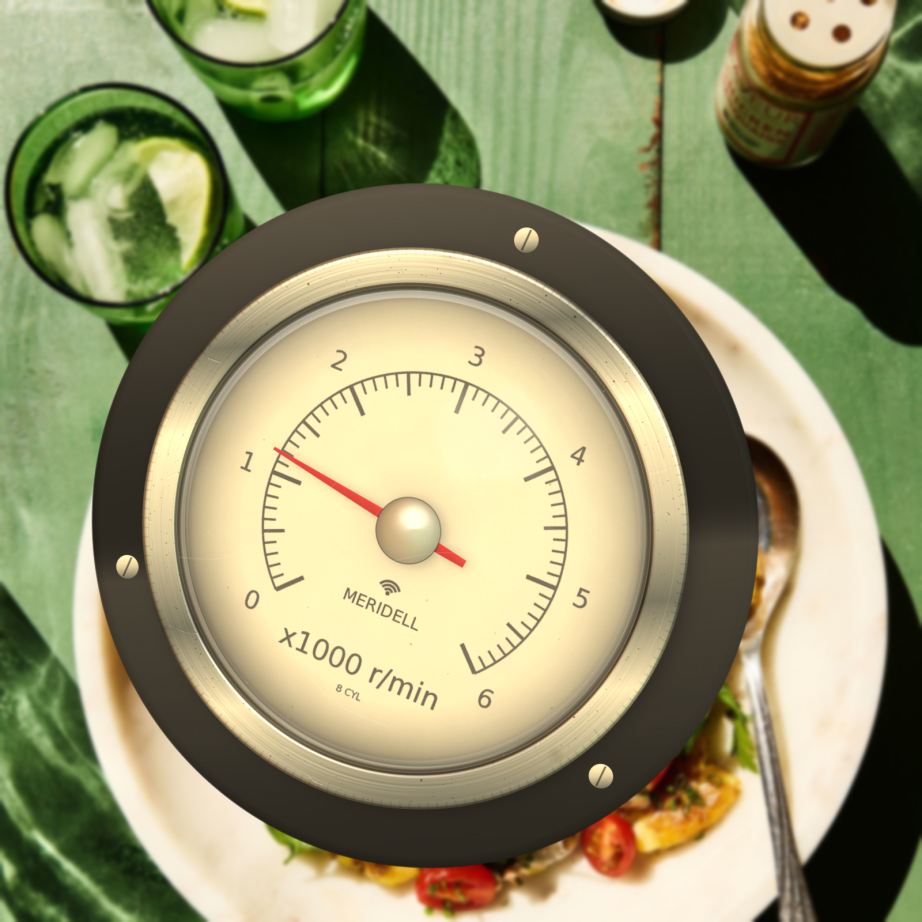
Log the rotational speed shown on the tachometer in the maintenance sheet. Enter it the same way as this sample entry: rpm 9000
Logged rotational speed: rpm 1200
